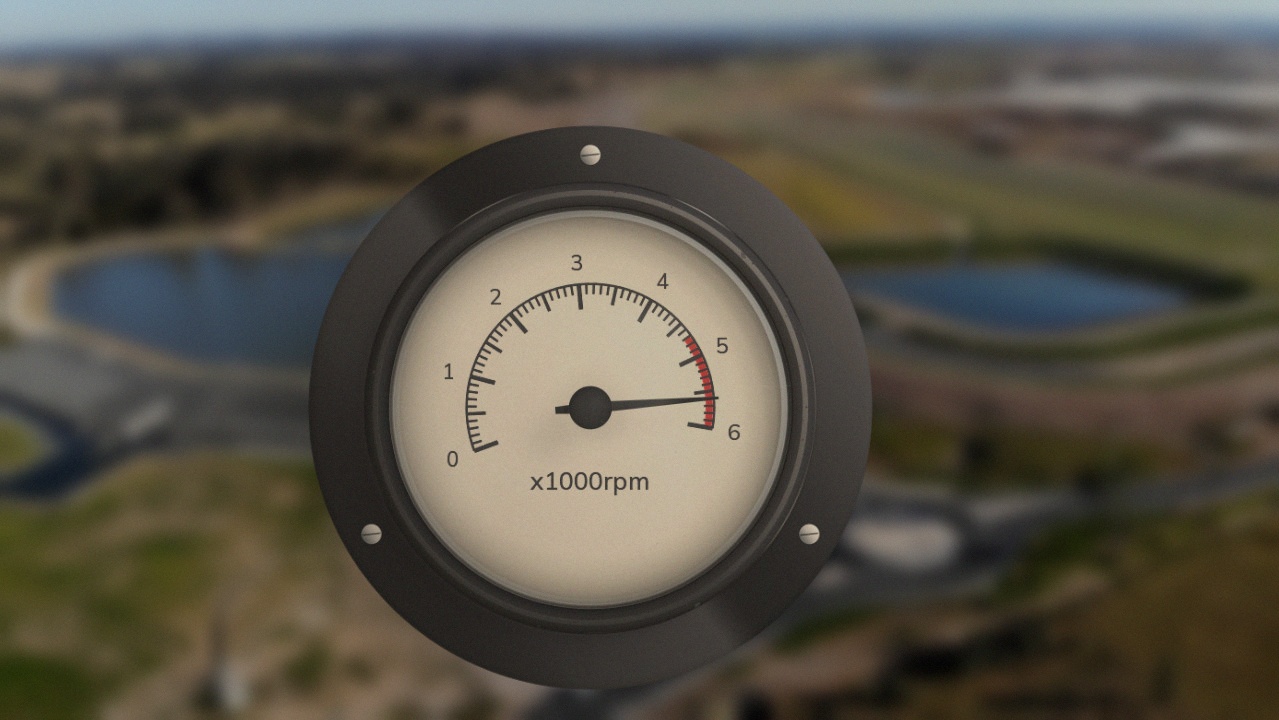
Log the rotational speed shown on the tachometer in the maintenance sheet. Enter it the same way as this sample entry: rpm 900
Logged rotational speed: rpm 5600
